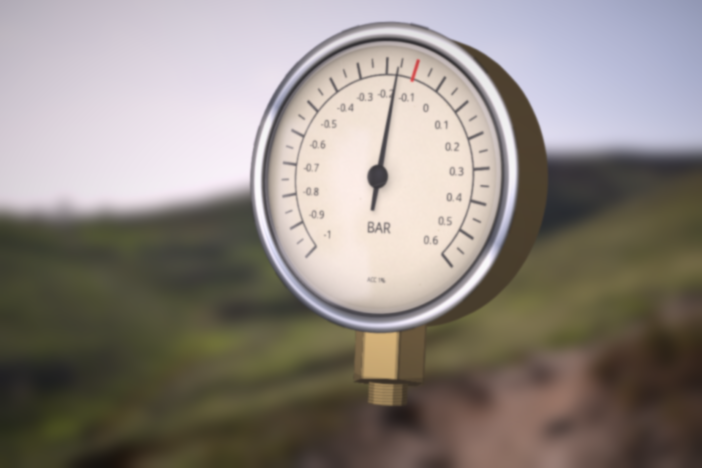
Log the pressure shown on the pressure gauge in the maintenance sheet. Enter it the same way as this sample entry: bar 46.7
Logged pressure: bar -0.15
